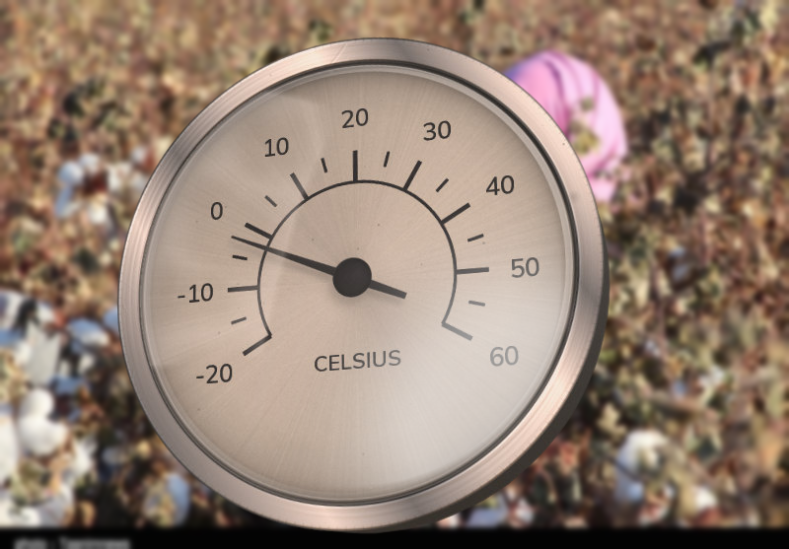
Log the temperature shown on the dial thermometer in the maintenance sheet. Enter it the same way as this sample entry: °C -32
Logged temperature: °C -2.5
